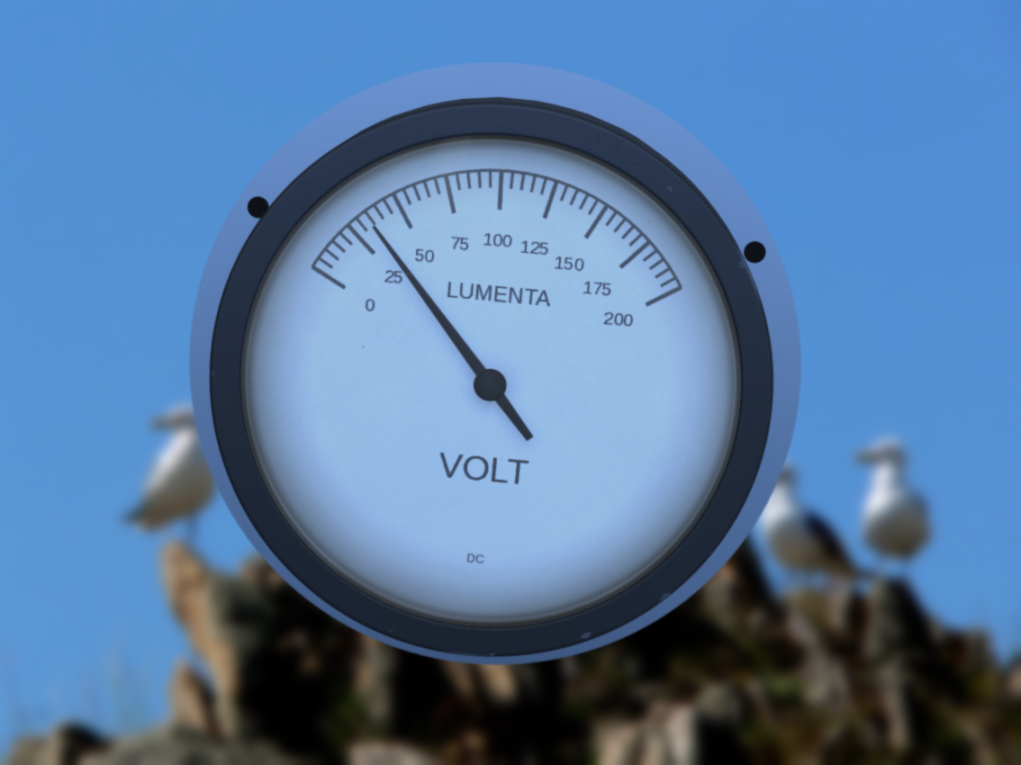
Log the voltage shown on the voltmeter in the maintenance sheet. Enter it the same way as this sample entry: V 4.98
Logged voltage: V 35
